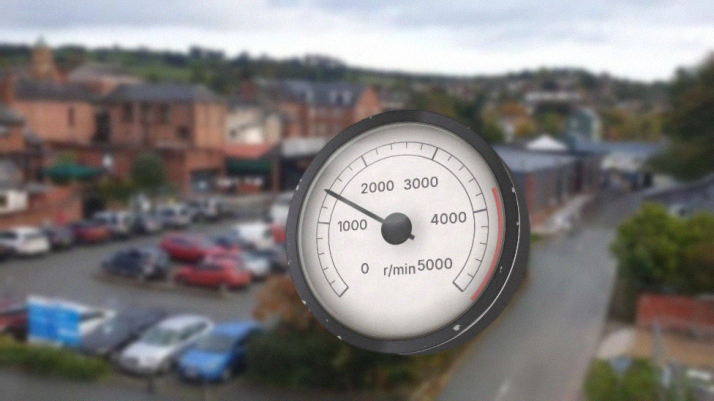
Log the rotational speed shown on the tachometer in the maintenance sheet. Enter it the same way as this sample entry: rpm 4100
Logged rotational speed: rpm 1400
